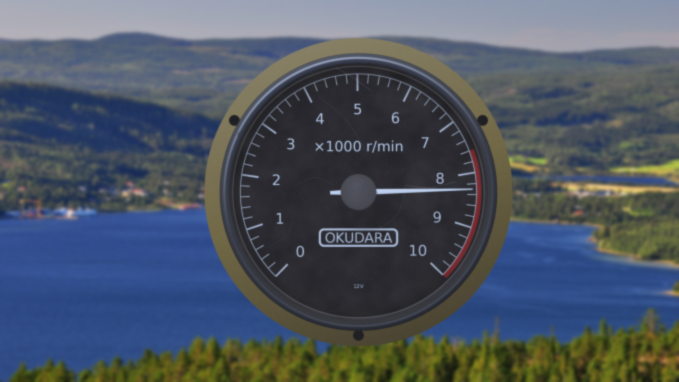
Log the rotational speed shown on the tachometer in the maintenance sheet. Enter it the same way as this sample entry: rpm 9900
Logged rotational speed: rpm 8300
